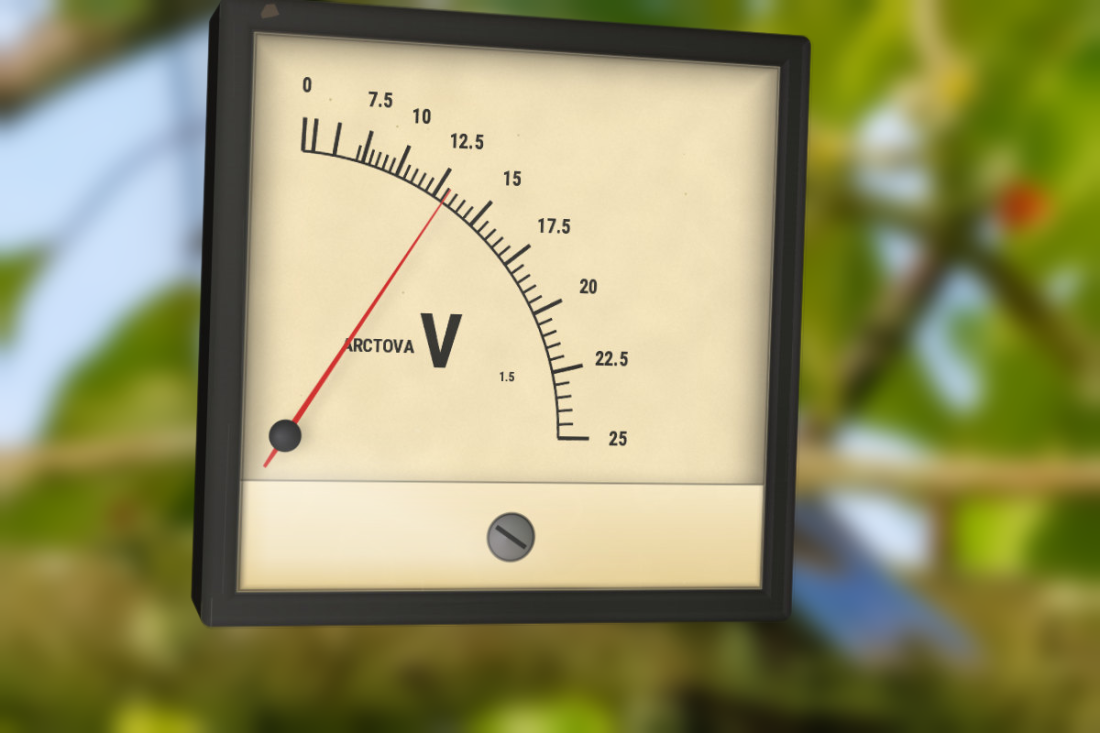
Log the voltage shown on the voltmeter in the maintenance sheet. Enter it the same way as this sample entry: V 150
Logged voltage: V 13
